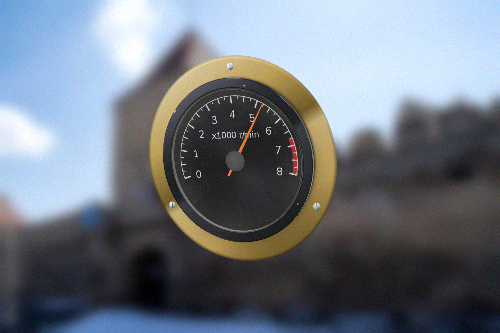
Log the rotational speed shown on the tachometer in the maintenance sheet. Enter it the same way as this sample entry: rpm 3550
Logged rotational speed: rpm 5250
